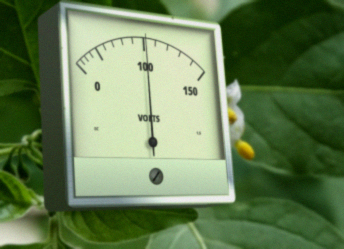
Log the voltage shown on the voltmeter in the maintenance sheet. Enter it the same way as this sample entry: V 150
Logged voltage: V 100
